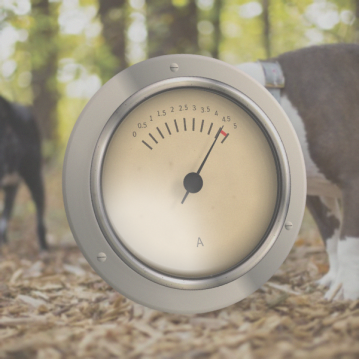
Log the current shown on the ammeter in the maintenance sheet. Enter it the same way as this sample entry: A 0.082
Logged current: A 4.5
